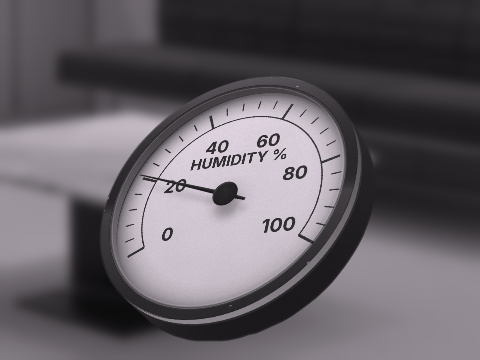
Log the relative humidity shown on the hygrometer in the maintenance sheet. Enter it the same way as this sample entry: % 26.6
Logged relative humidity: % 20
